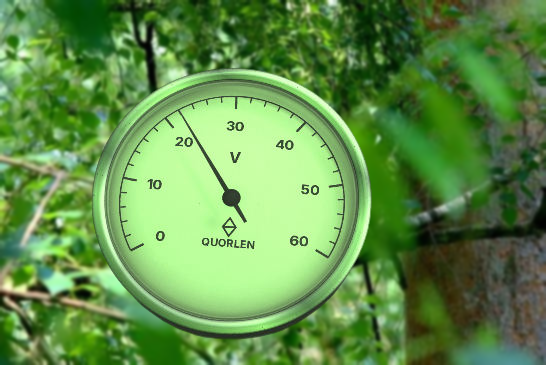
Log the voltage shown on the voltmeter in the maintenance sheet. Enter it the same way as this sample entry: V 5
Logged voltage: V 22
